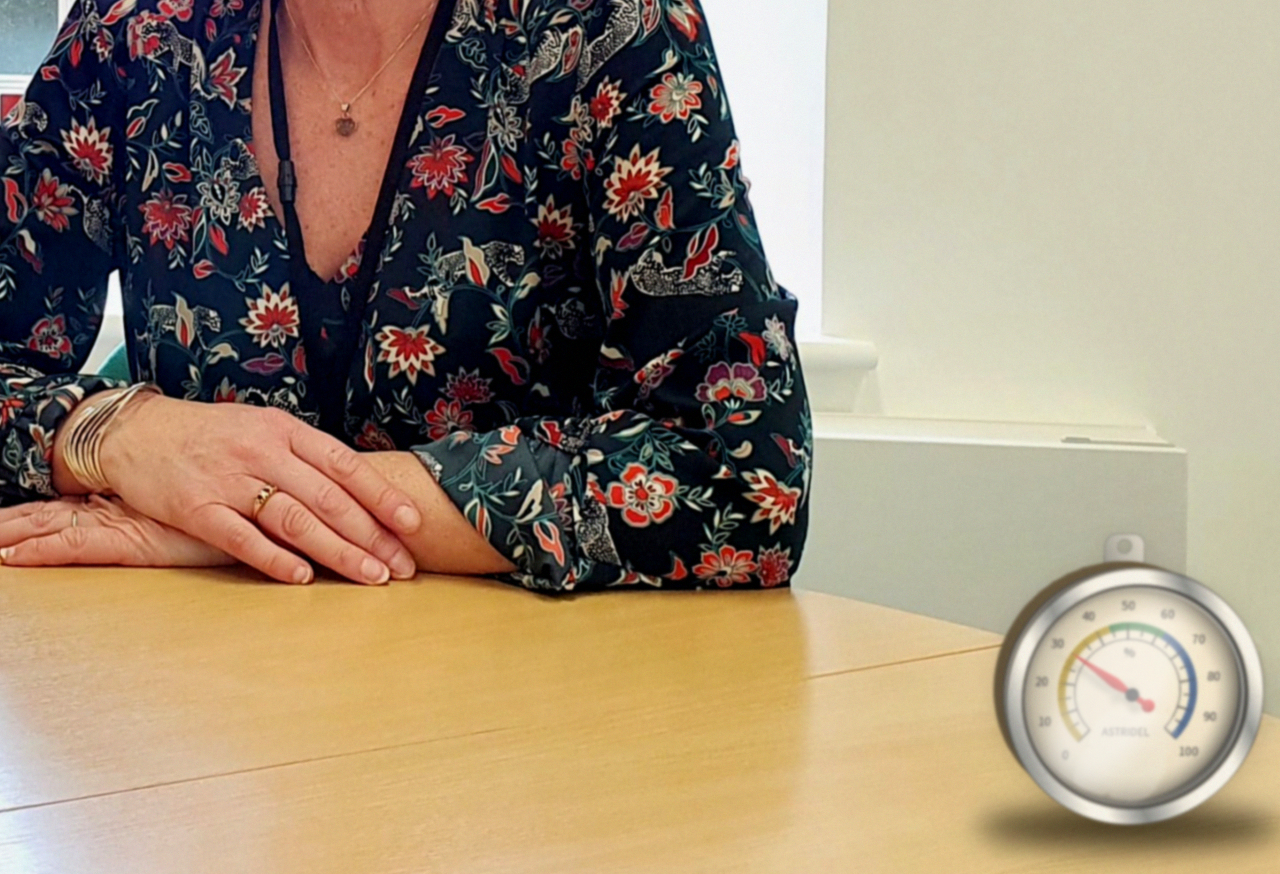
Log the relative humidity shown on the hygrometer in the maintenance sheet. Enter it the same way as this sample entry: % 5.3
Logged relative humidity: % 30
